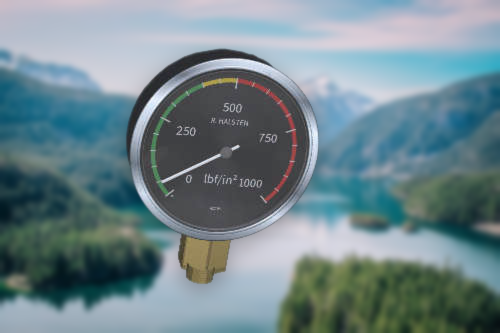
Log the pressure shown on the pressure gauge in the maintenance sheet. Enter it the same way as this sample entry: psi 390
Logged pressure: psi 50
